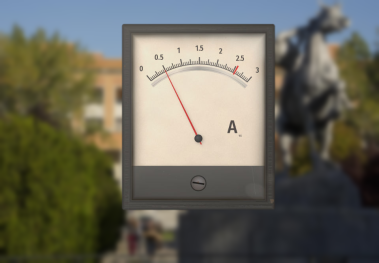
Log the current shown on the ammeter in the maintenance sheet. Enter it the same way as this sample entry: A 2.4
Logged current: A 0.5
